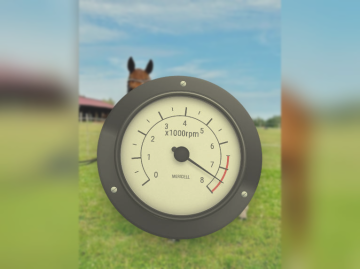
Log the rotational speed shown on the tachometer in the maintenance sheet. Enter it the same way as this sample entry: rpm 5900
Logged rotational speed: rpm 7500
